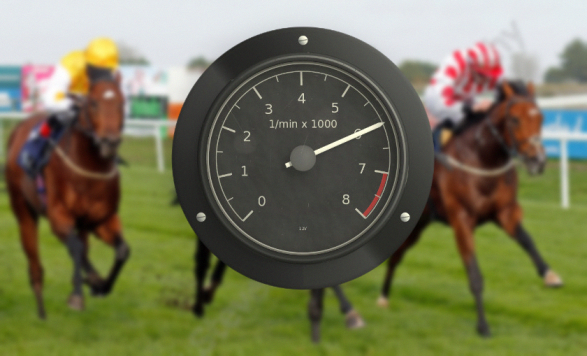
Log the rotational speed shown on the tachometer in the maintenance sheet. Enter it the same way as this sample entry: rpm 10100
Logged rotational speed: rpm 6000
